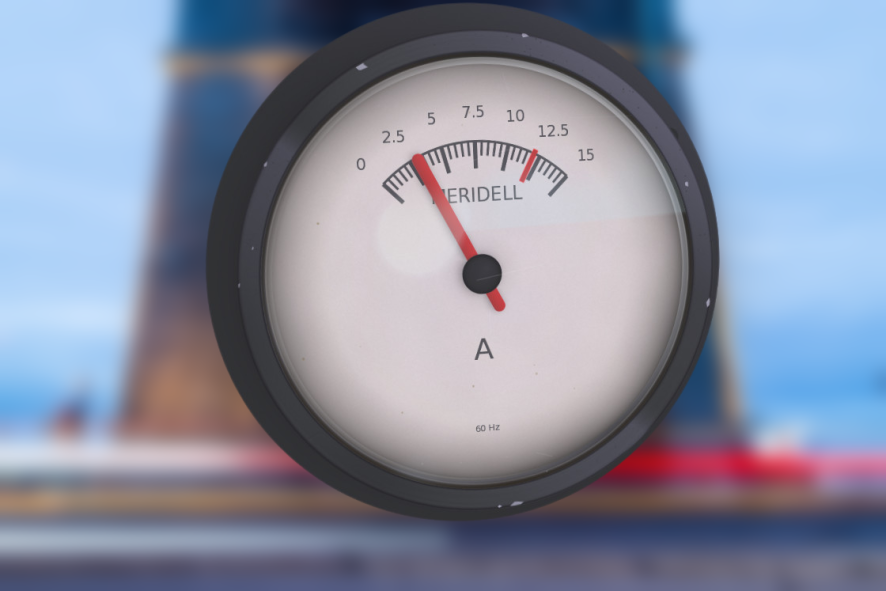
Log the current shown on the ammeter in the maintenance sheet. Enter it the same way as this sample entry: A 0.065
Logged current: A 3
